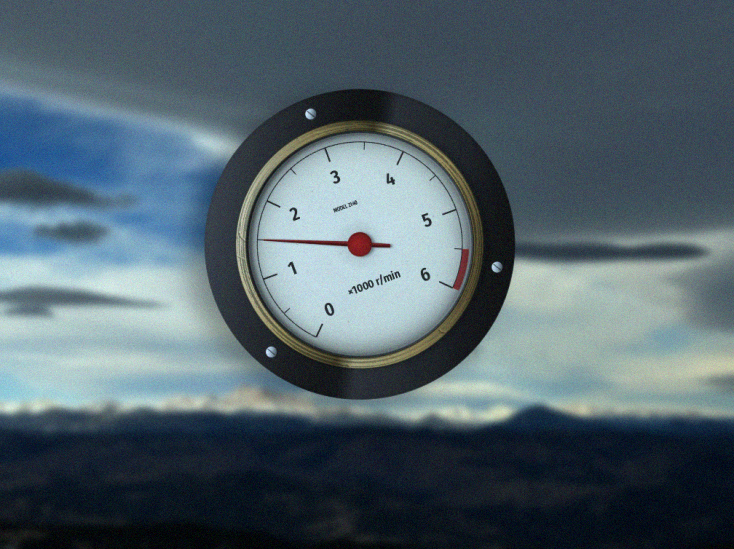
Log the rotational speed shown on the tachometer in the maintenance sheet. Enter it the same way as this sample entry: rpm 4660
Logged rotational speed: rpm 1500
